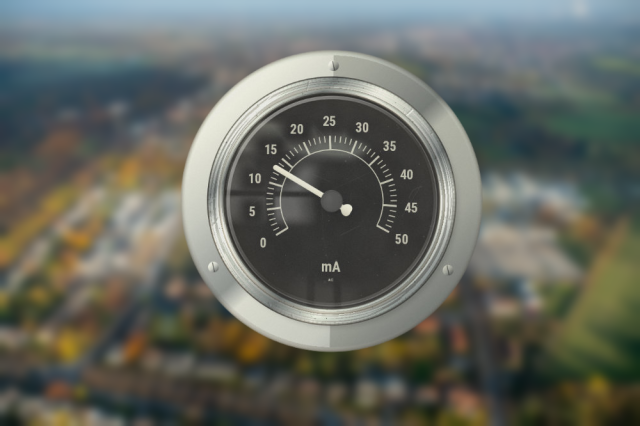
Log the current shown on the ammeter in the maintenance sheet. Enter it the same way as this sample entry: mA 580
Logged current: mA 13
